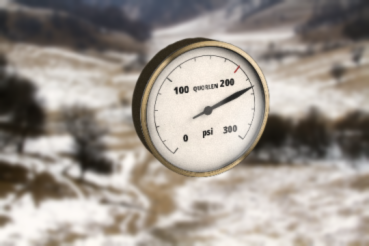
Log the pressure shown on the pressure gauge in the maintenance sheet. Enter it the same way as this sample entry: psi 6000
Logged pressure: psi 230
